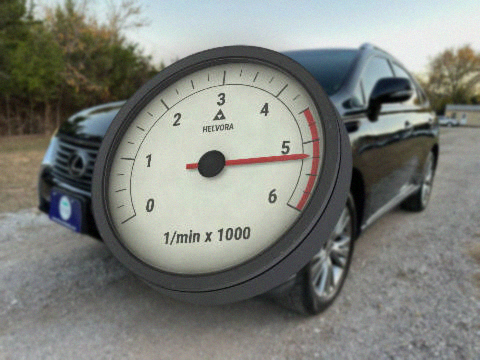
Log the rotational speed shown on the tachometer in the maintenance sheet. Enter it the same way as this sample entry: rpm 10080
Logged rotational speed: rpm 5250
